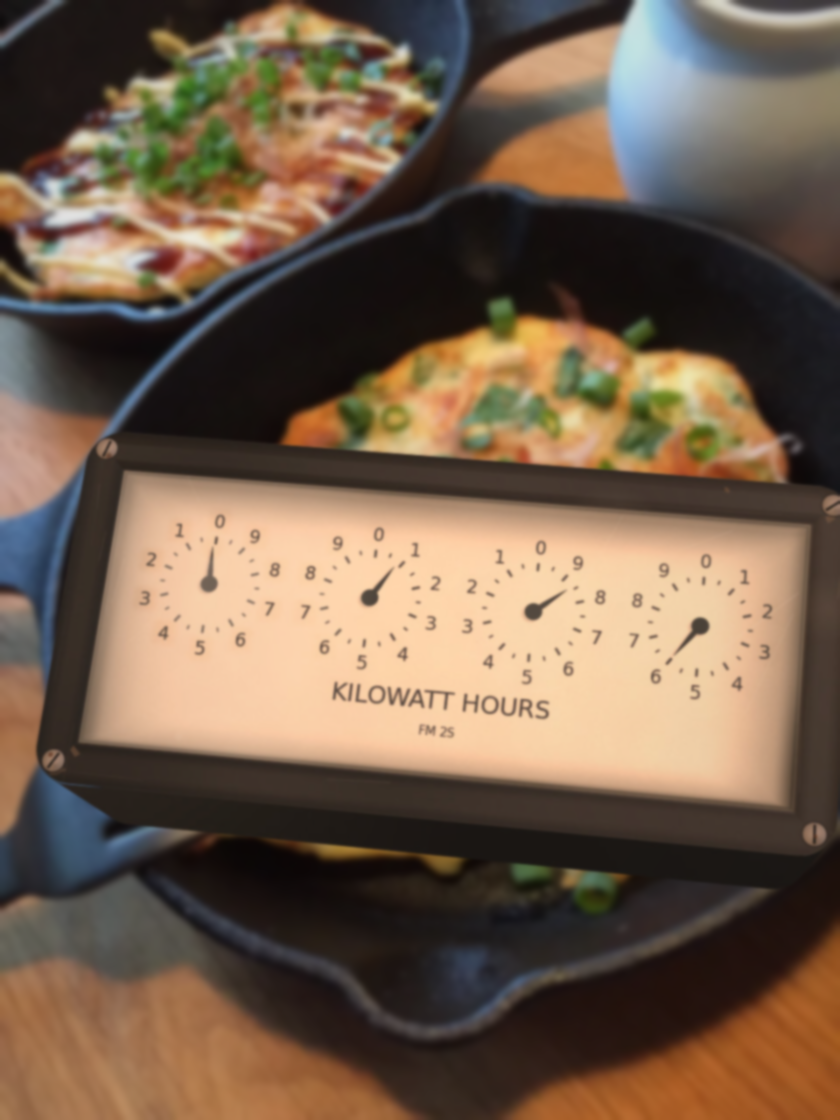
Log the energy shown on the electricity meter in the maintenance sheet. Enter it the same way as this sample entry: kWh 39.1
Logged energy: kWh 86
